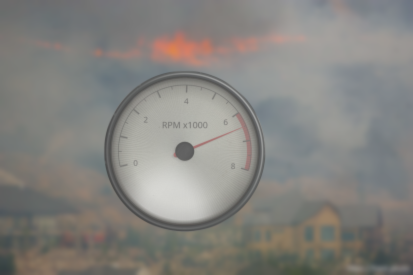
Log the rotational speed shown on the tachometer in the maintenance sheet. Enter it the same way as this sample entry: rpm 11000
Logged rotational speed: rpm 6500
